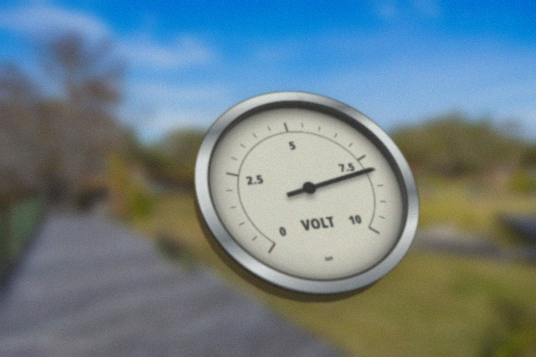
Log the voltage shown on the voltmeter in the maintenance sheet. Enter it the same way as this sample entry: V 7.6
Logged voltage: V 8
